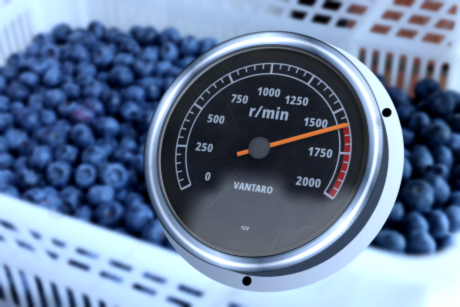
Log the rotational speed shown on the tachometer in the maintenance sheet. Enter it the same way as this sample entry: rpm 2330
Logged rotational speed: rpm 1600
